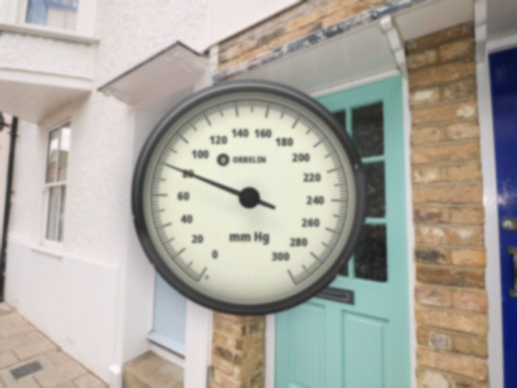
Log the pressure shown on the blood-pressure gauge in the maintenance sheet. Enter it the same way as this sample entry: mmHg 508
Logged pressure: mmHg 80
